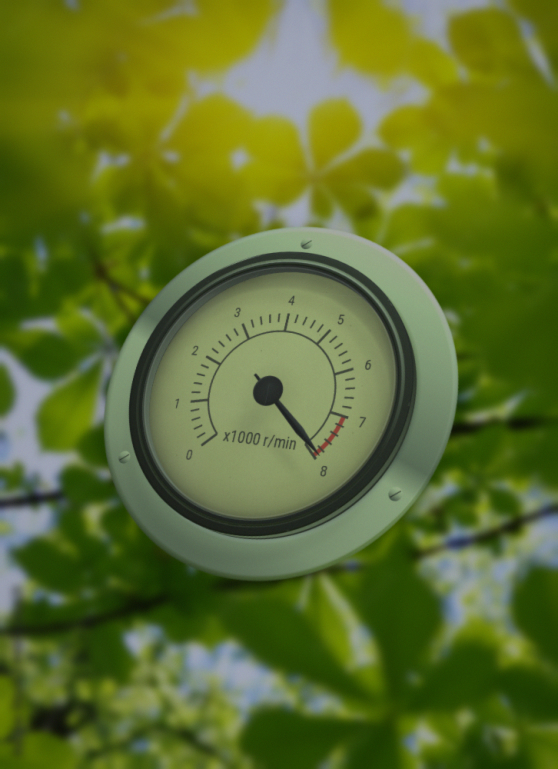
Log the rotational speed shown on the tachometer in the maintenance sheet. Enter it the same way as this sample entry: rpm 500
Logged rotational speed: rpm 7900
